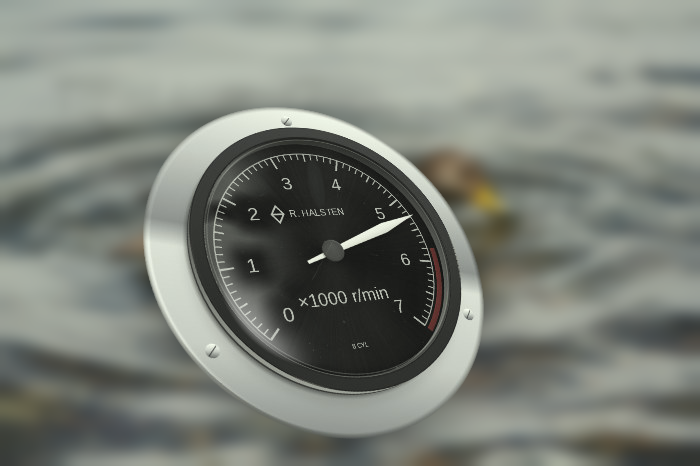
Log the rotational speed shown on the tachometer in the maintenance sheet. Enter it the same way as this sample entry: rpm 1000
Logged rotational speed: rpm 5300
